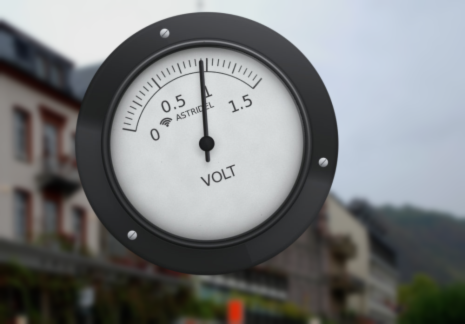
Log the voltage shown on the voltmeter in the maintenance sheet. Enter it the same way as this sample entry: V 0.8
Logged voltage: V 0.95
